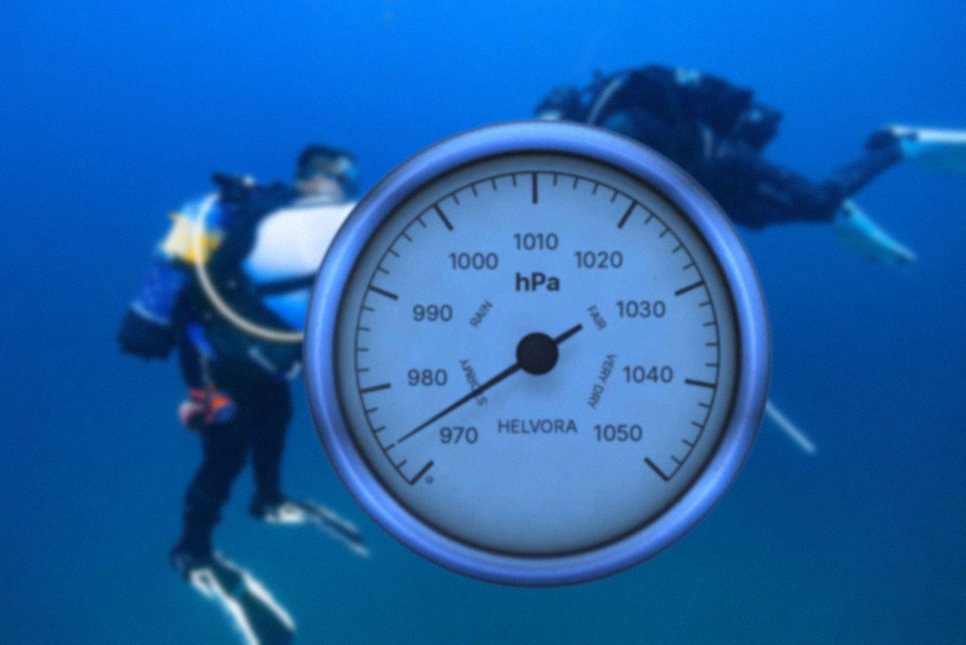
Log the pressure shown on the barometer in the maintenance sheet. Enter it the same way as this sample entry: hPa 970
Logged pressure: hPa 974
